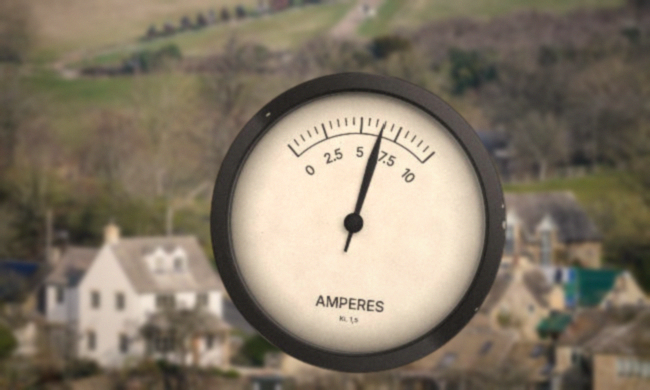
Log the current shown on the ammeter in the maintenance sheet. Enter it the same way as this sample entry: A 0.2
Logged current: A 6.5
